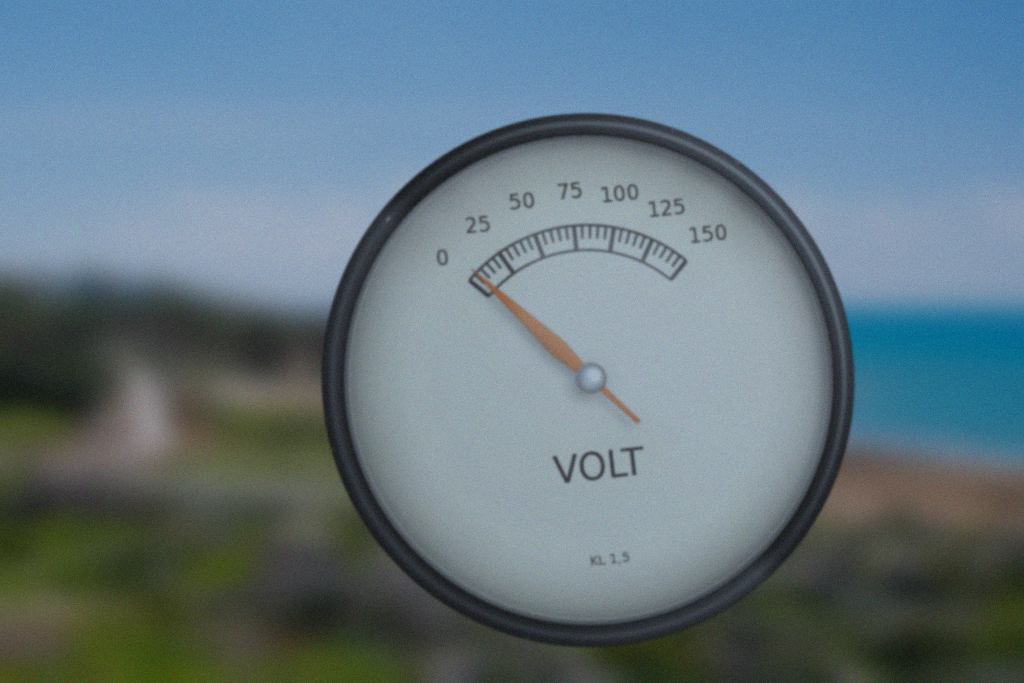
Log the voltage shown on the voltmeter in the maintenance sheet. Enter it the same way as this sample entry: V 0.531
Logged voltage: V 5
